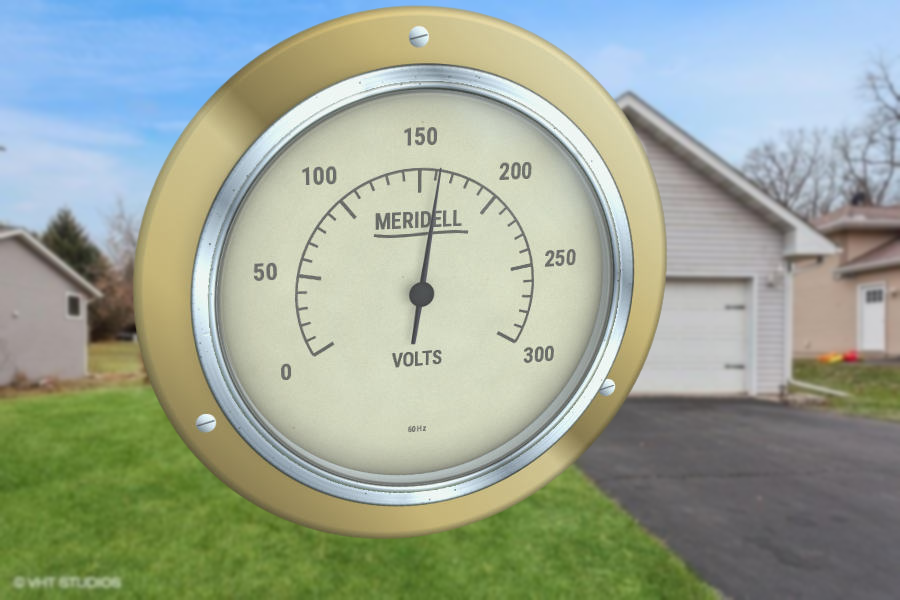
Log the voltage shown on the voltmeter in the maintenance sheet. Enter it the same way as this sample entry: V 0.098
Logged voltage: V 160
